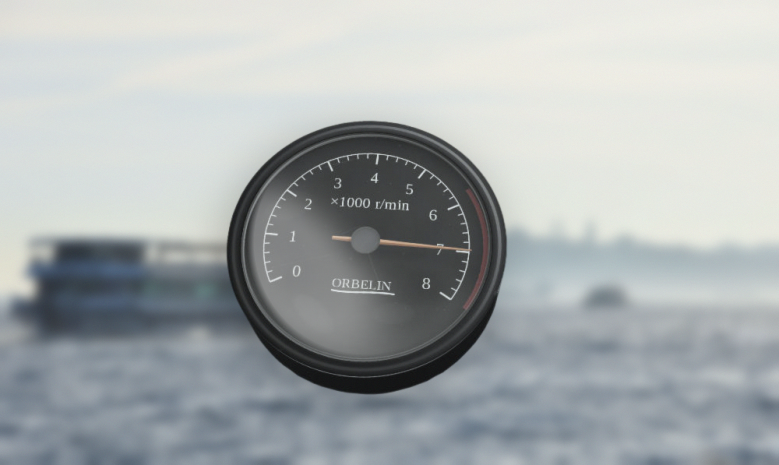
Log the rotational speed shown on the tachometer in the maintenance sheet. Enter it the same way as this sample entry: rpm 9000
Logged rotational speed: rpm 7000
